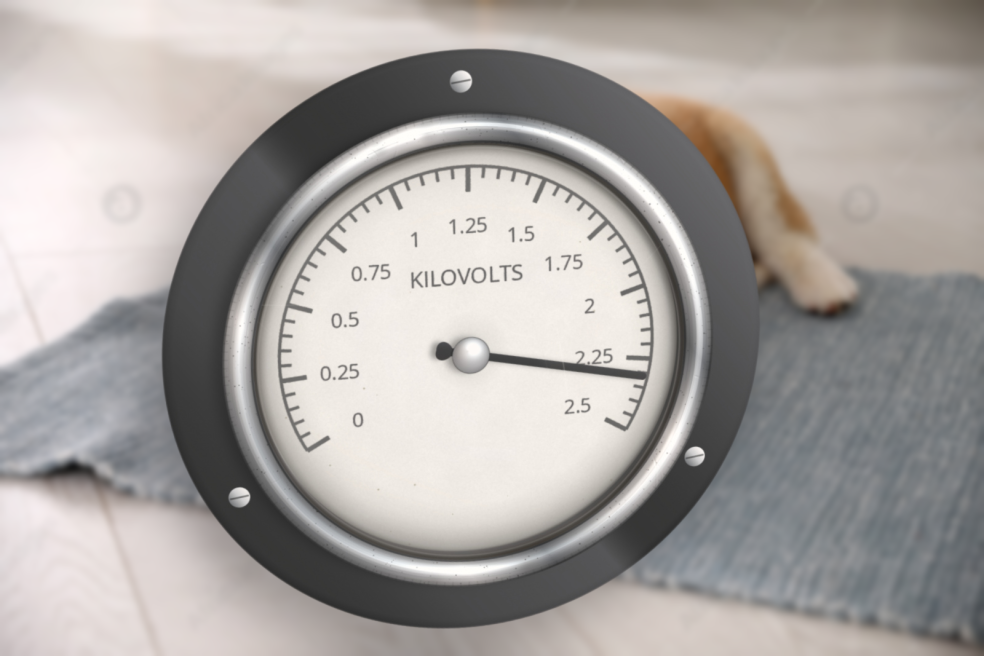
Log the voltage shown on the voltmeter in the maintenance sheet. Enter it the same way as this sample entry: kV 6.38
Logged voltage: kV 2.3
